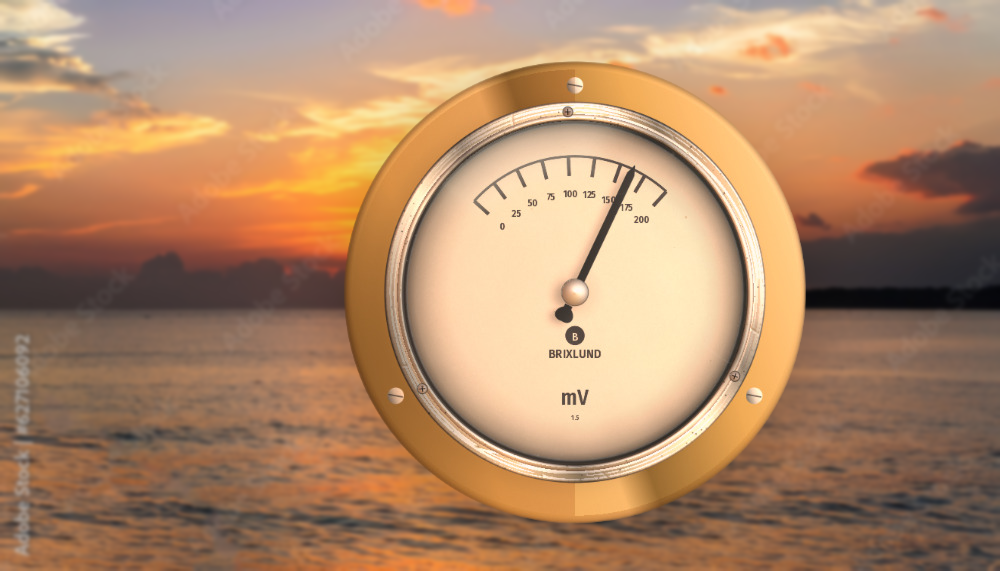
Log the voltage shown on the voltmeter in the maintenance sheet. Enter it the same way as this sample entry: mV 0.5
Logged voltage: mV 162.5
